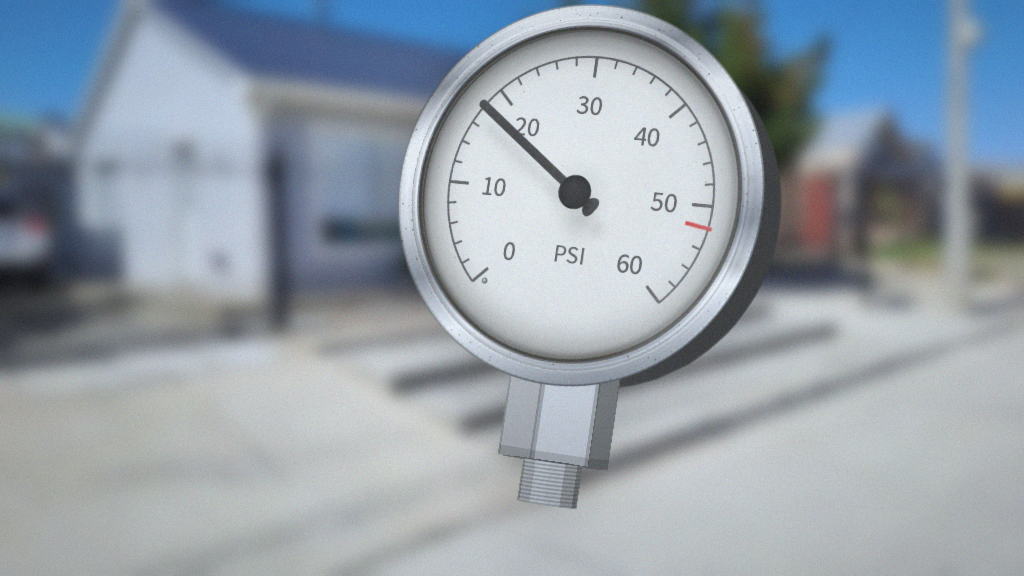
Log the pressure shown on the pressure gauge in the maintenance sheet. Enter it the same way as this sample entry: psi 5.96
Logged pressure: psi 18
